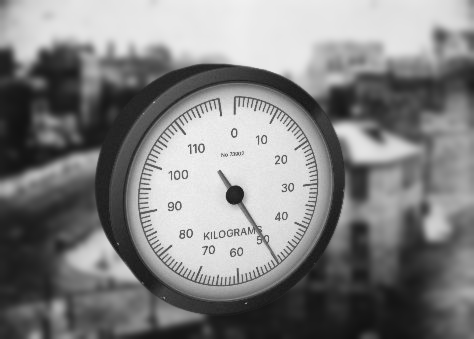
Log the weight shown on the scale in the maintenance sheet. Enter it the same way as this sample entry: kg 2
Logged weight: kg 50
